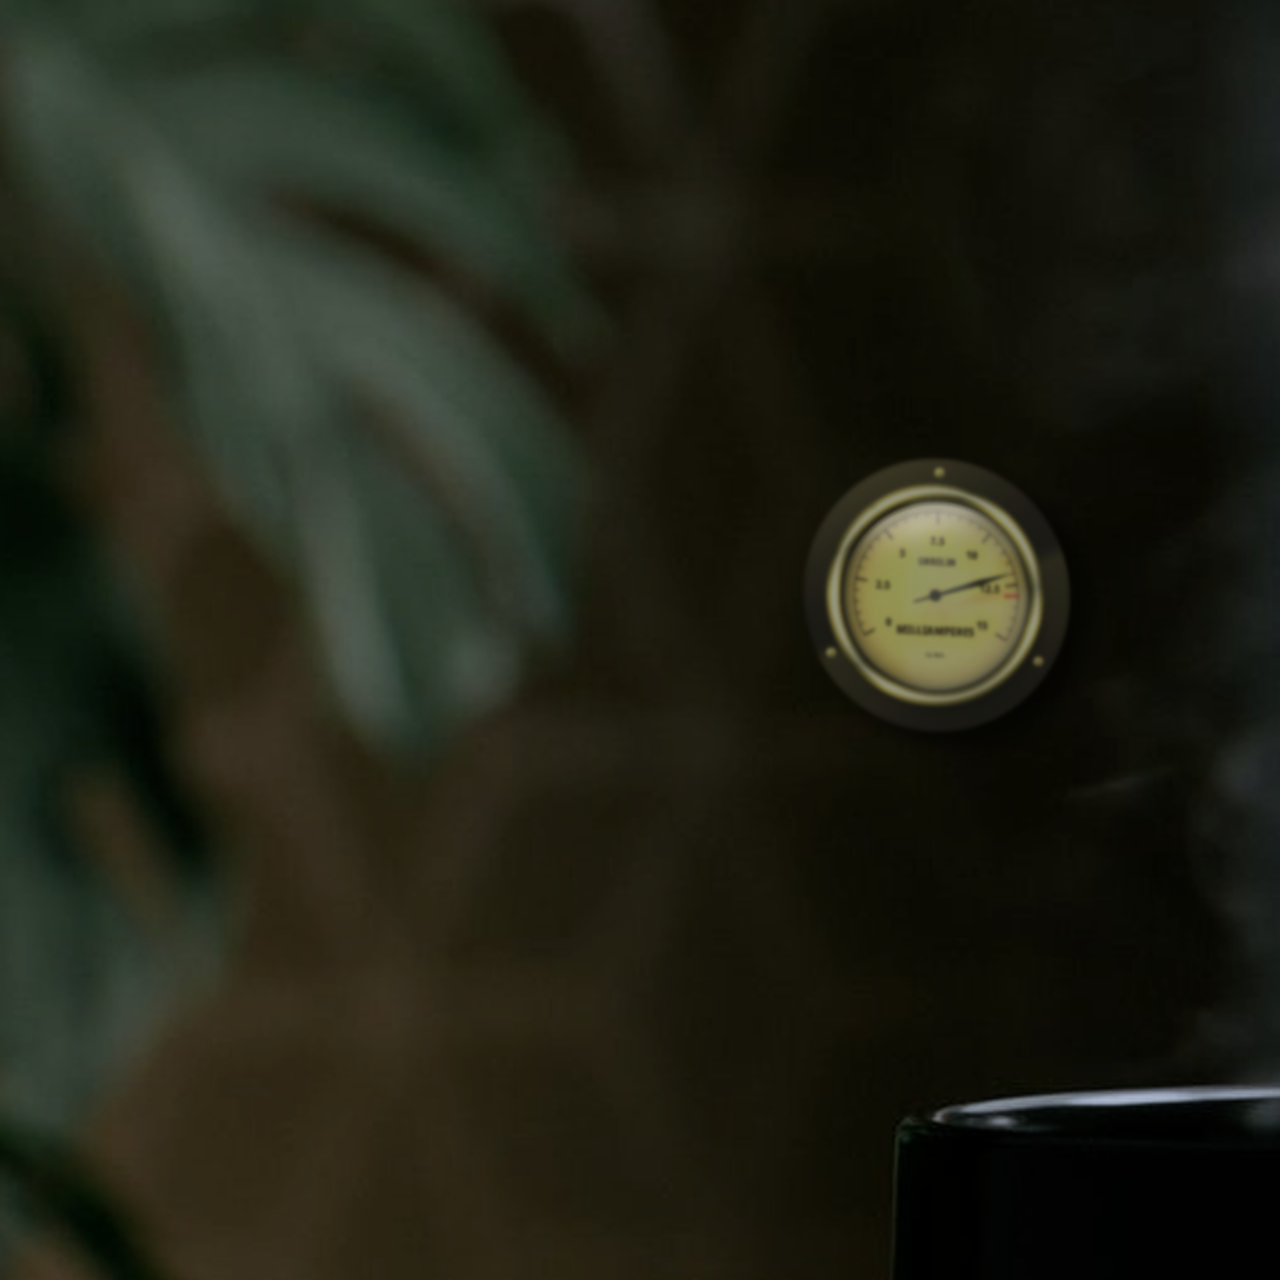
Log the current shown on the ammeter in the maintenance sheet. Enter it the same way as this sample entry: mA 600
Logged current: mA 12
